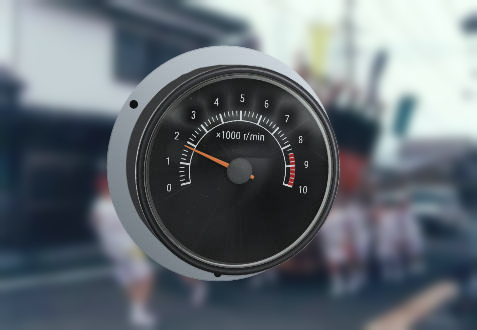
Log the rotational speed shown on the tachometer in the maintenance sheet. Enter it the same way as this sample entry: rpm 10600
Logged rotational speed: rpm 1800
